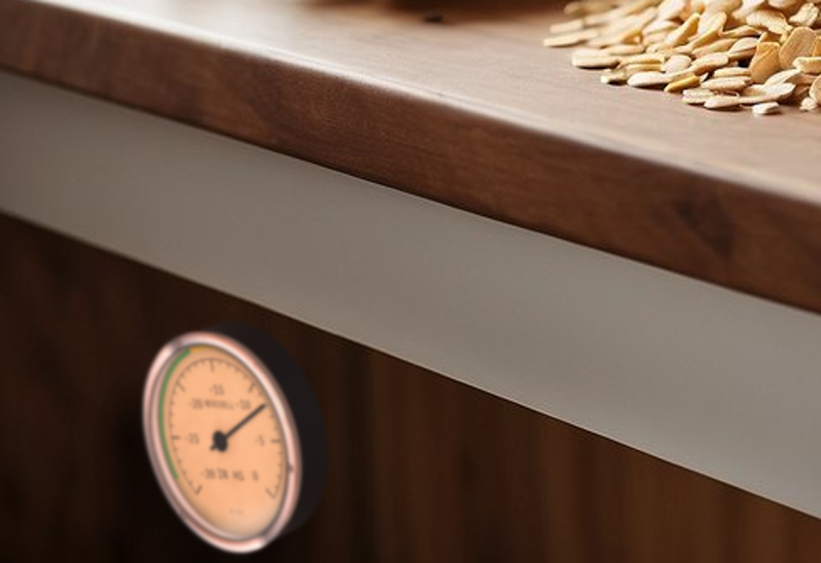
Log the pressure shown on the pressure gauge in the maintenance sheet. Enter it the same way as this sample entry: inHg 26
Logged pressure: inHg -8
